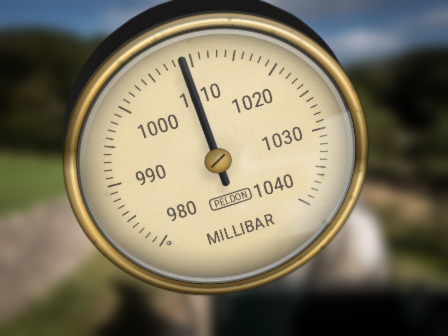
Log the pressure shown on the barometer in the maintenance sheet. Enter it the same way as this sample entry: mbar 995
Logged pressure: mbar 1009
